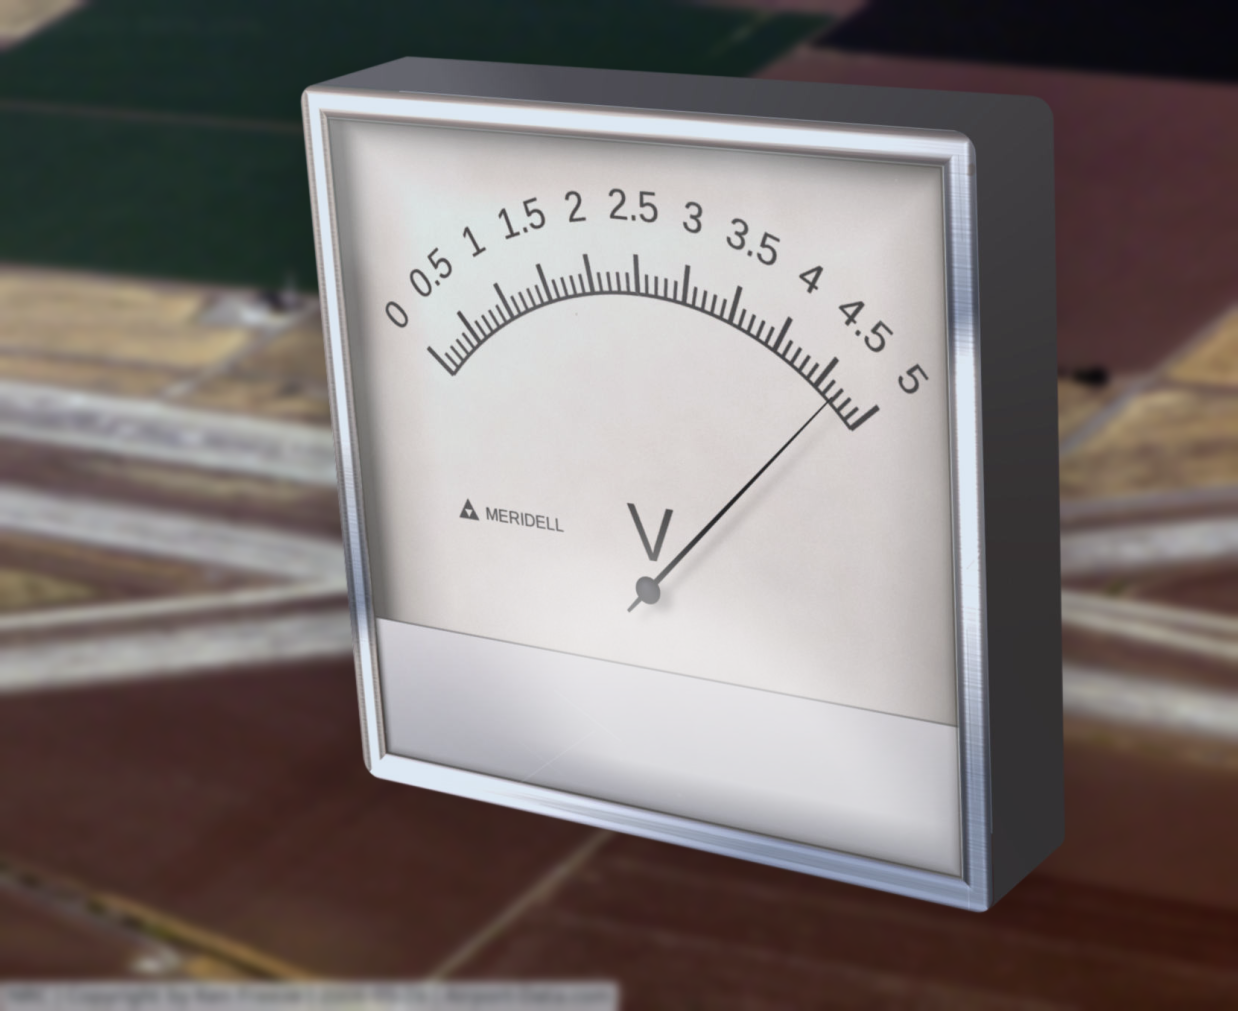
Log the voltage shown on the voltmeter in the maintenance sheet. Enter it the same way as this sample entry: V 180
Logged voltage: V 4.7
